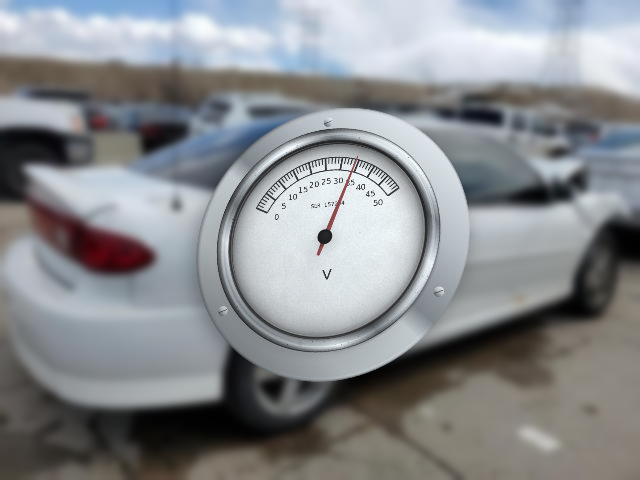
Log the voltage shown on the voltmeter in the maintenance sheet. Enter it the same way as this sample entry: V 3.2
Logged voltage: V 35
